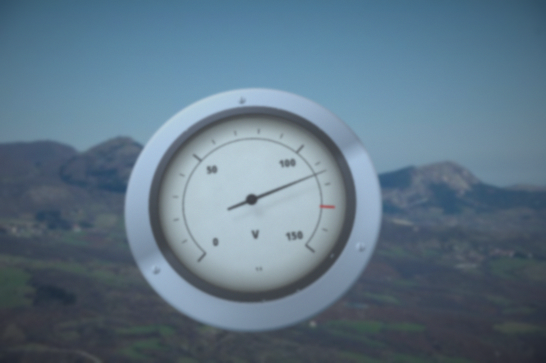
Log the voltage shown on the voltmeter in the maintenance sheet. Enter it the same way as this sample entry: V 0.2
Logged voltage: V 115
